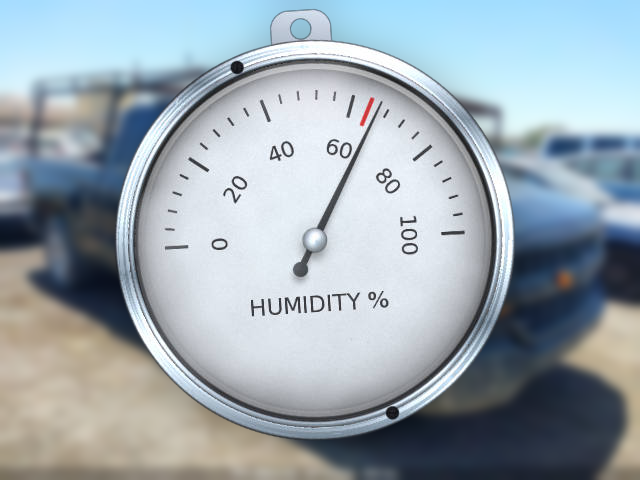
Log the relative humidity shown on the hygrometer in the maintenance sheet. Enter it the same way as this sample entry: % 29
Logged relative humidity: % 66
